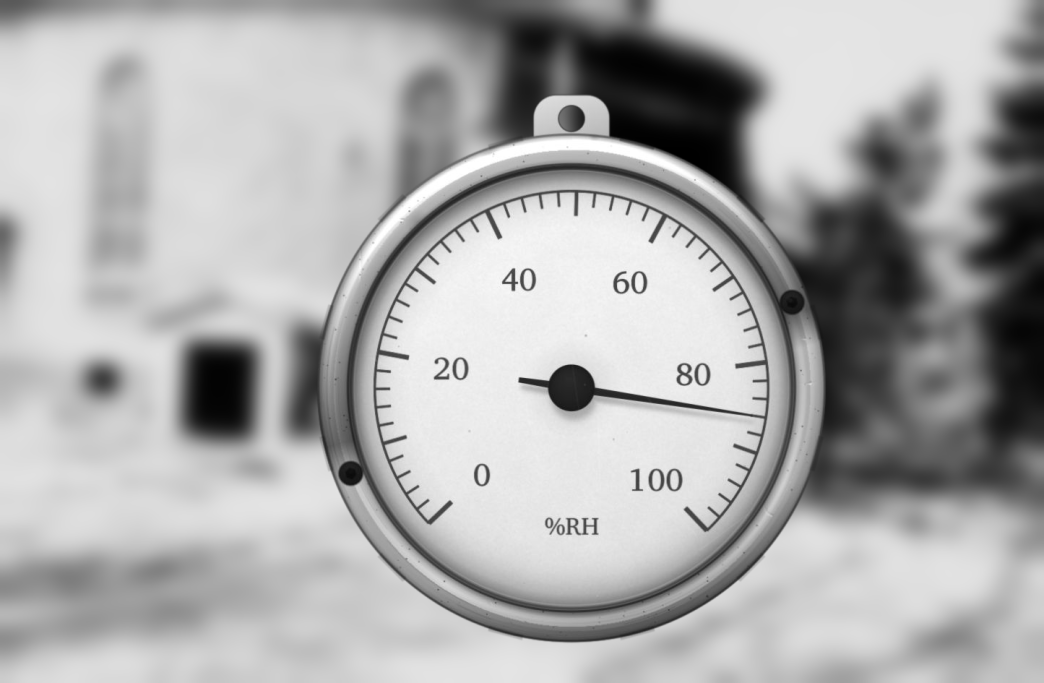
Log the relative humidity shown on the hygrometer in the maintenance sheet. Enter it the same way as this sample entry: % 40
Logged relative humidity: % 86
